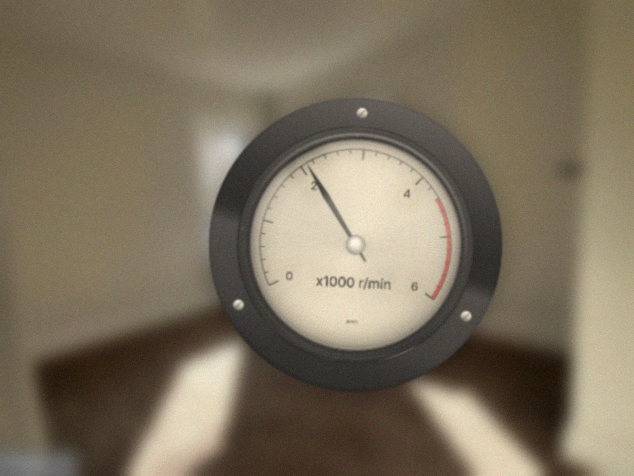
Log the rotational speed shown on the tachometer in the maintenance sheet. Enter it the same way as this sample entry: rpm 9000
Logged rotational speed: rpm 2100
